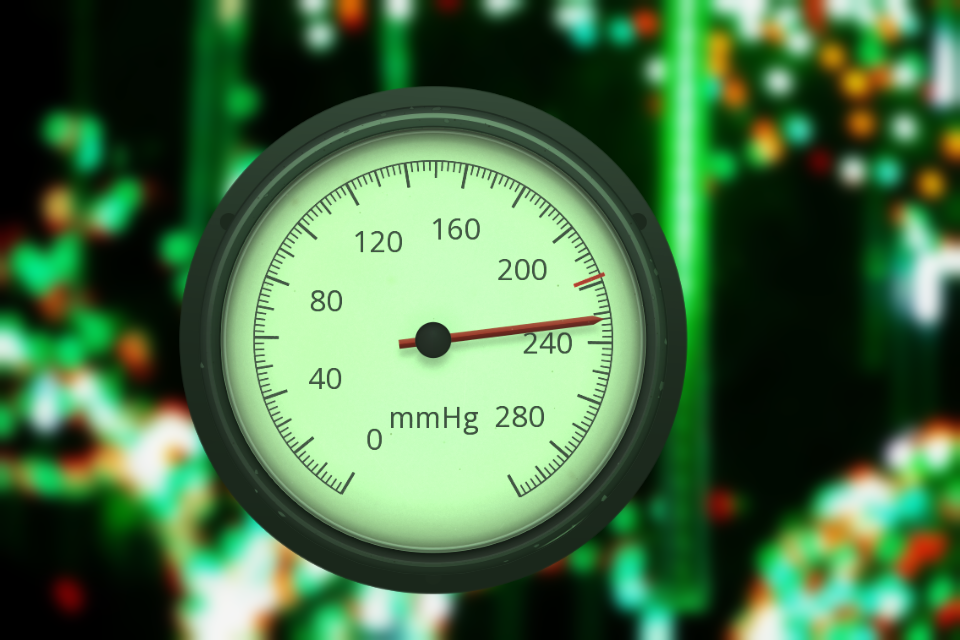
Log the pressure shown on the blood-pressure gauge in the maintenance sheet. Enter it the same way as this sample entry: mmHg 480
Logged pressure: mmHg 232
